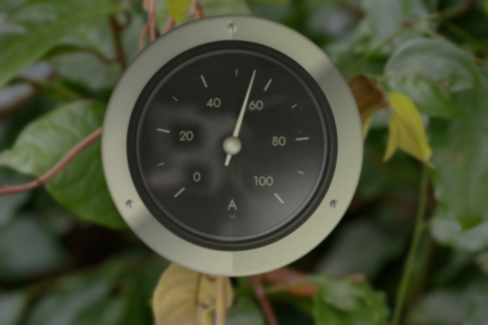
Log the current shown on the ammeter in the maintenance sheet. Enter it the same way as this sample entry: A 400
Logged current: A 55
